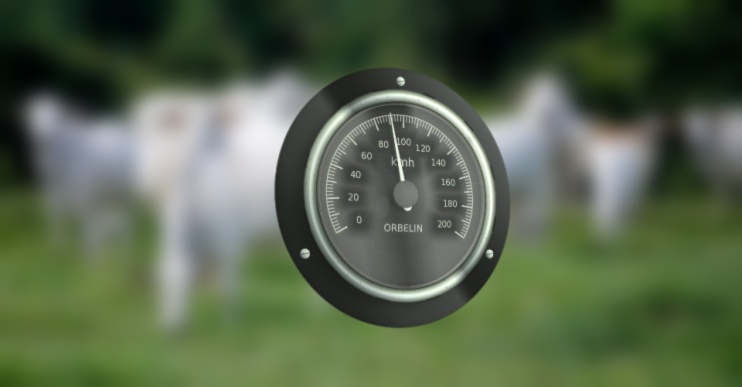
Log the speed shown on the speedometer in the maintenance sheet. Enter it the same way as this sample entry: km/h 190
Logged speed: km/h 90
